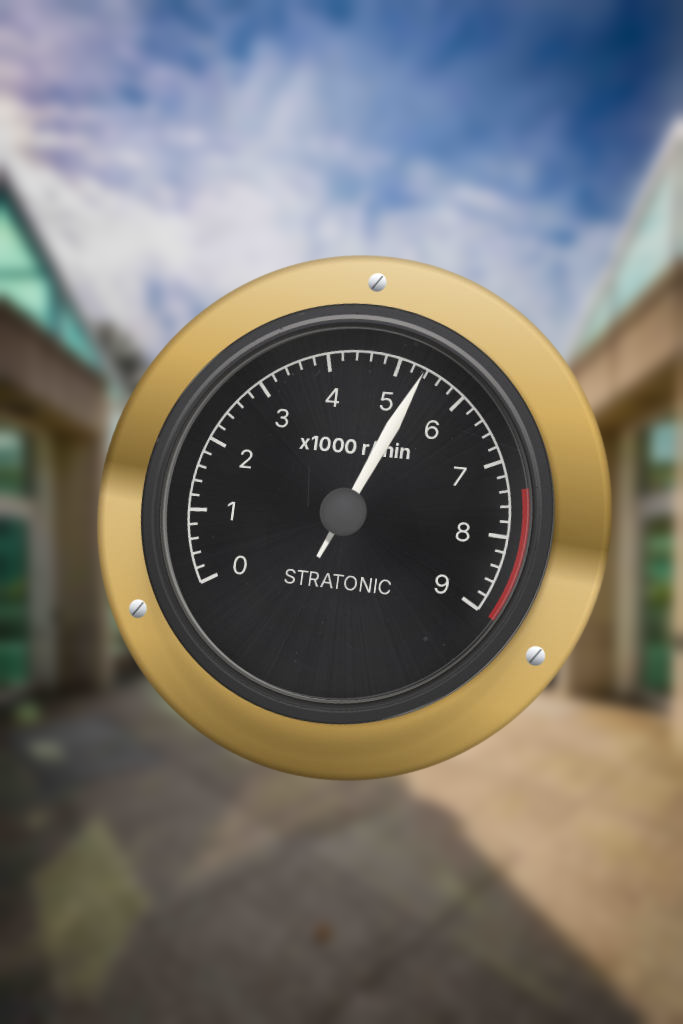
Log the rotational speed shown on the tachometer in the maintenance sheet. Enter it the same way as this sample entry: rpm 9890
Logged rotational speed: rpm 5400
